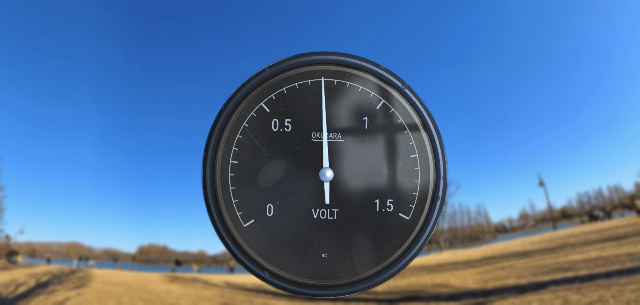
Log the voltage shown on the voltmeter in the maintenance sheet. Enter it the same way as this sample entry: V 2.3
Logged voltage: V 0.75
